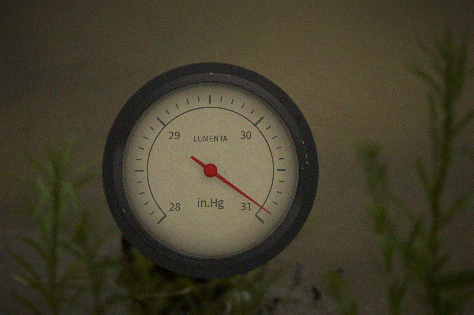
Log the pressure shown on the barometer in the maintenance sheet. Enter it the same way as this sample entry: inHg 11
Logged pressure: inHg 30.9
